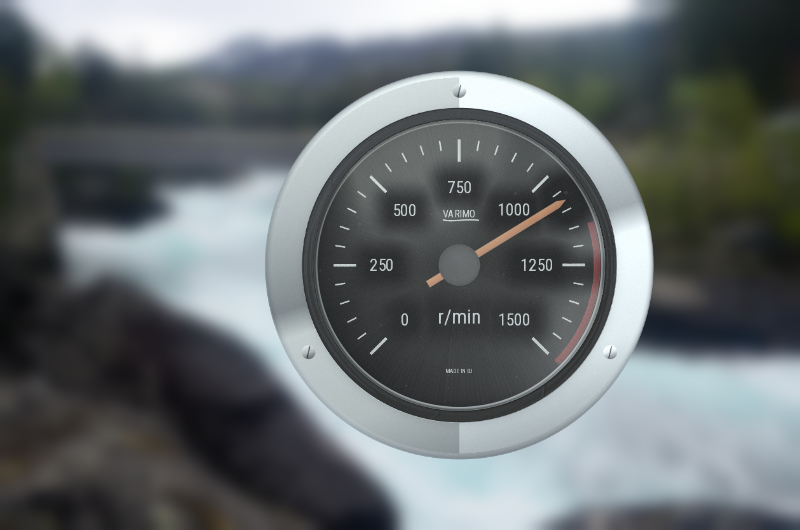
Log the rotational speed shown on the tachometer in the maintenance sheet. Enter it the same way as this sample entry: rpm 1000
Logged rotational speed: rpm 1075
